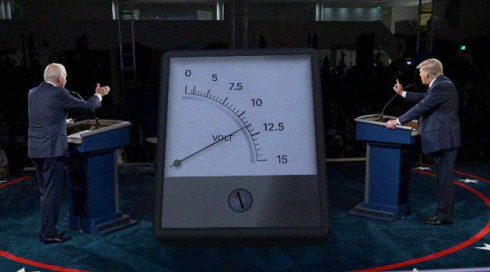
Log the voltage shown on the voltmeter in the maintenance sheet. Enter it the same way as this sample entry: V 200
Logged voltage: V 11.5
